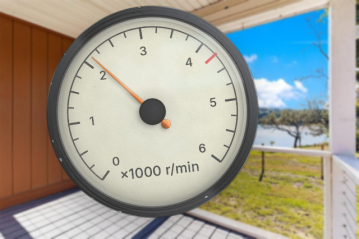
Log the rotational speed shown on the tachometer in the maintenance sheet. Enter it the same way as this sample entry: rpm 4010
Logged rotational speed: rpm 2125
